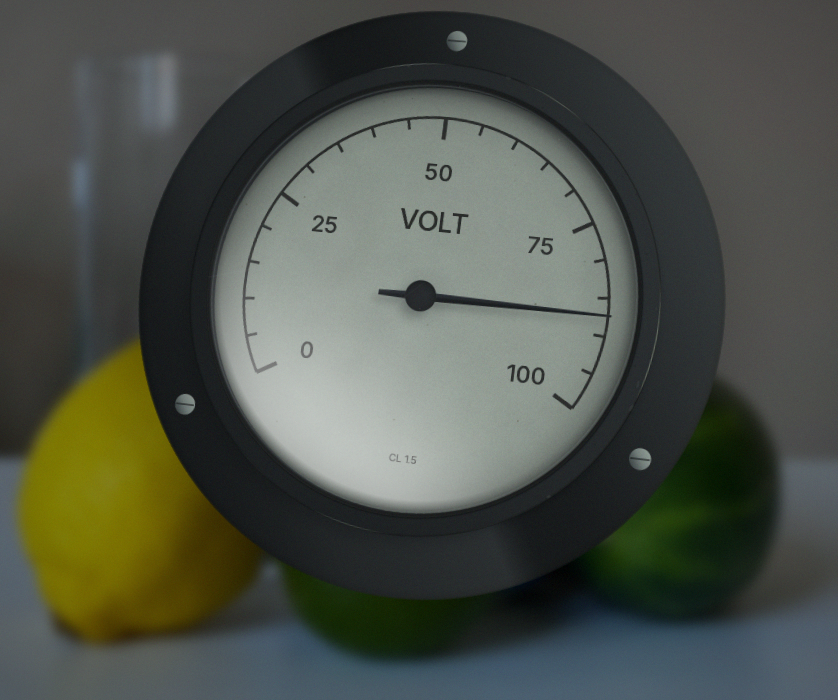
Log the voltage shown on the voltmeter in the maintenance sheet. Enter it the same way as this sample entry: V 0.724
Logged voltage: V 87.5
